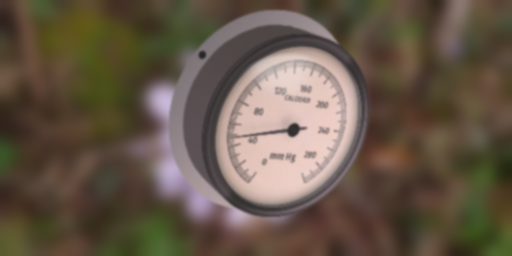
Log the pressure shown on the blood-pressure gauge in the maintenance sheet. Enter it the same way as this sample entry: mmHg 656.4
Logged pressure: mmHg 50
